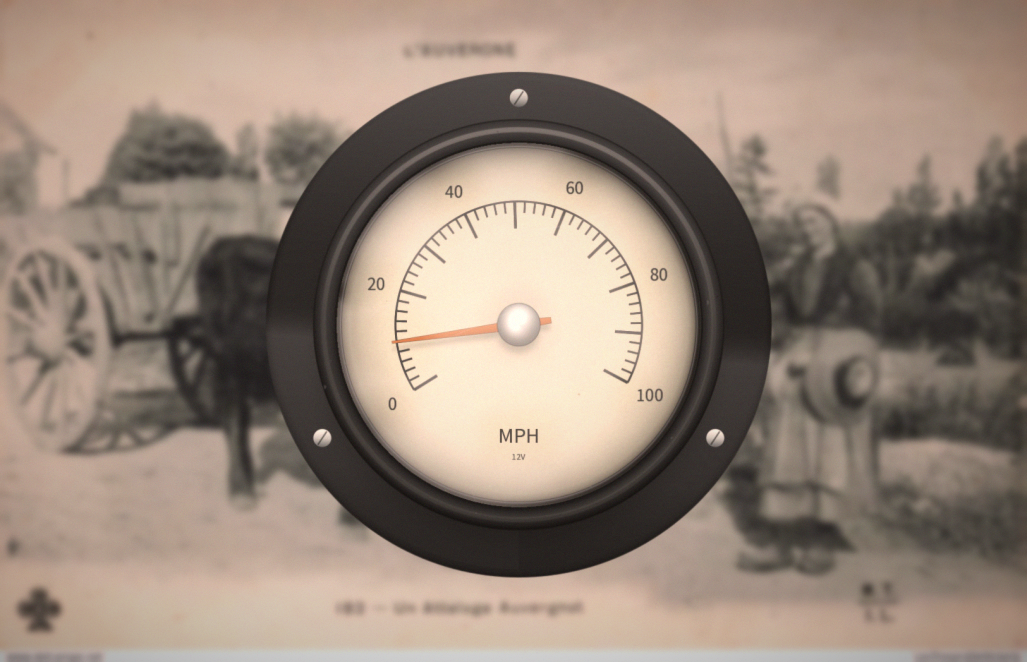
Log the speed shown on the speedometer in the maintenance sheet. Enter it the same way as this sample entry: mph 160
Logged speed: mph 10
